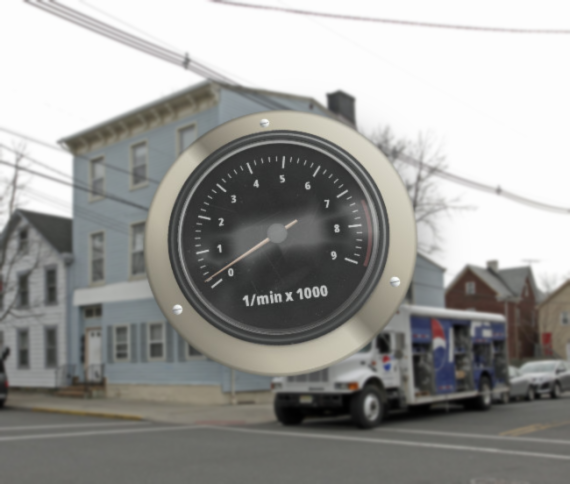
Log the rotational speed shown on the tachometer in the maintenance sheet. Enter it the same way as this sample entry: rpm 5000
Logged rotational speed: rpm 200
